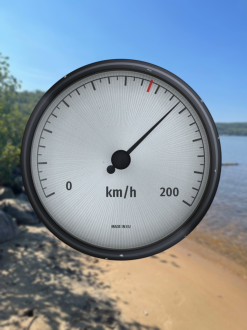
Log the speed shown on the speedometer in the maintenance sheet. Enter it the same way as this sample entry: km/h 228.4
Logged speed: km/h 135
